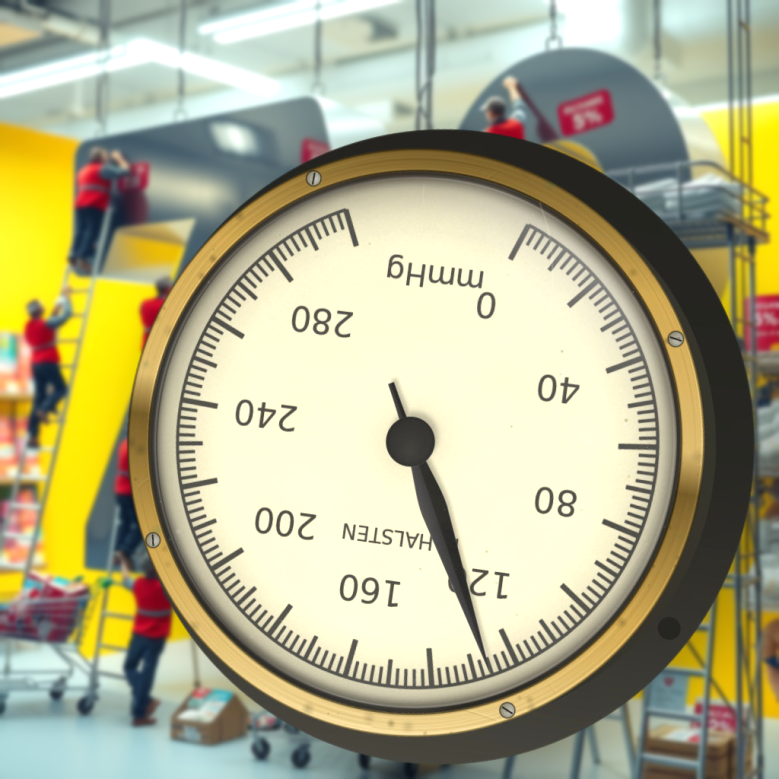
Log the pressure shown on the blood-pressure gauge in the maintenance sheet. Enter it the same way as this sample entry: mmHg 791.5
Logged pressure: mmHg 126
